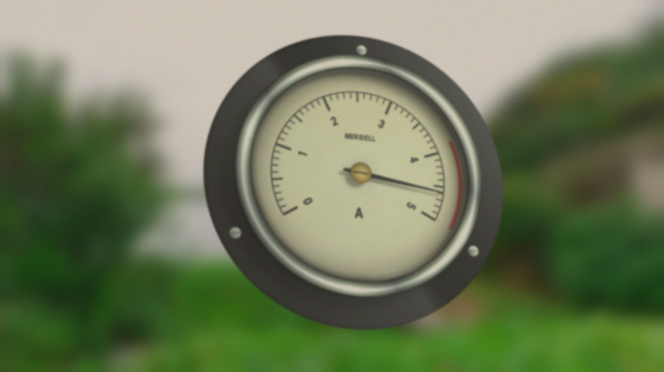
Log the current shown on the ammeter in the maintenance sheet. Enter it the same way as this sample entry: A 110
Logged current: A 4.6
